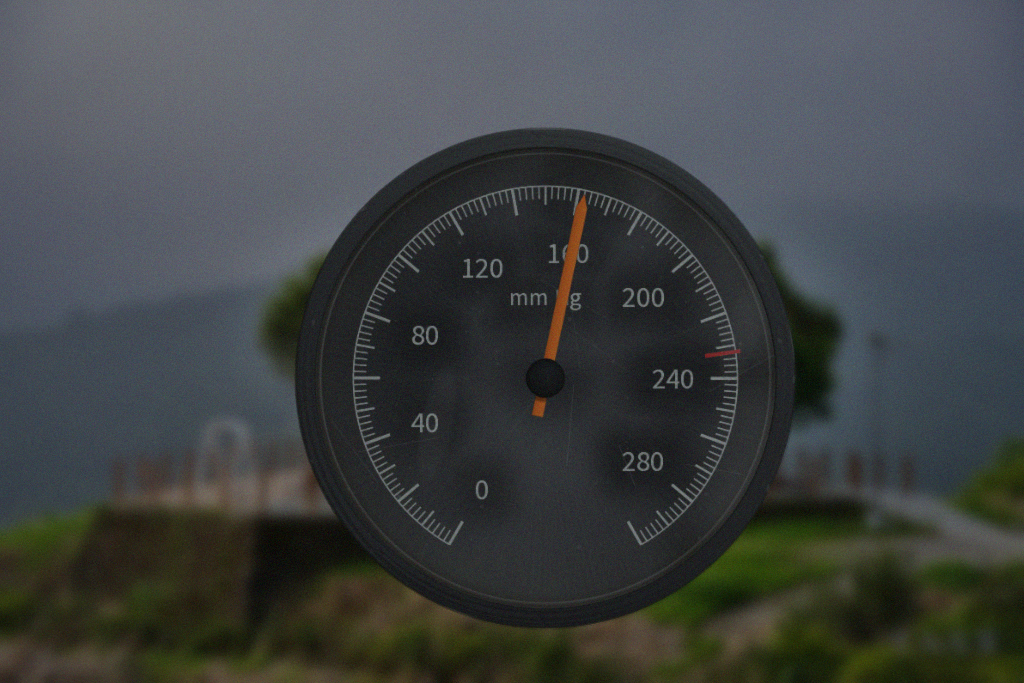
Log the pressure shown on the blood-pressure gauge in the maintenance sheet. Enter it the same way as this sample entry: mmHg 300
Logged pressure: mmHg 162
